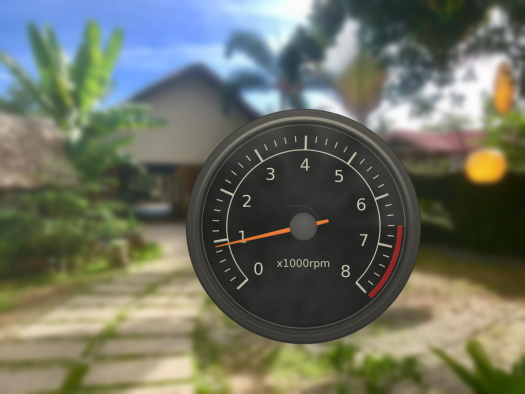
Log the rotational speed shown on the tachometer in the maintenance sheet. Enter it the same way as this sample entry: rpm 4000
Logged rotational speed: rpm 900
